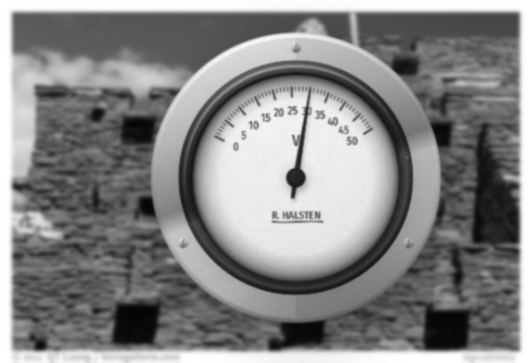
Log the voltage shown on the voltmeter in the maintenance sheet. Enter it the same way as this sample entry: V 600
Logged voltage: V 30
